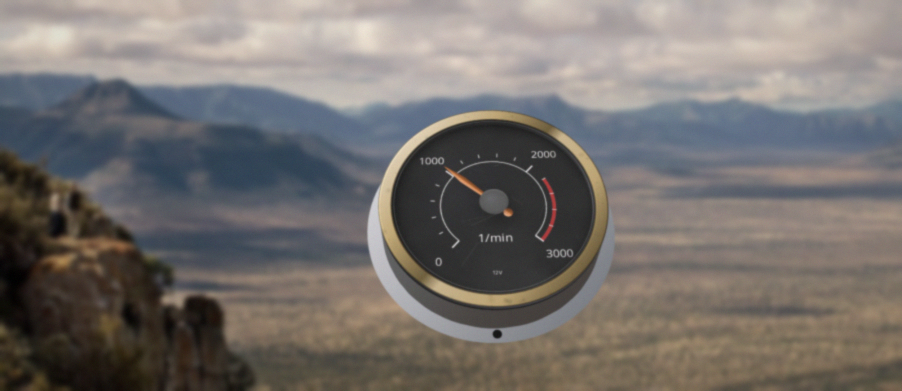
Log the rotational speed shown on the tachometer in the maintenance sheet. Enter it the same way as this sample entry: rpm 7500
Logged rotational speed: rpm 1000
